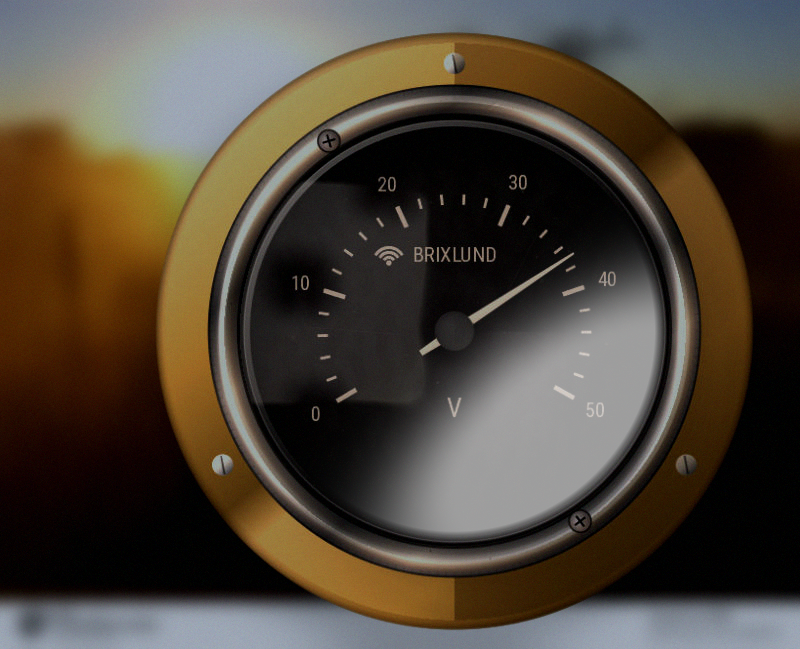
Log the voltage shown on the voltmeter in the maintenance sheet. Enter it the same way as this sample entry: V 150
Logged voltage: V 37
